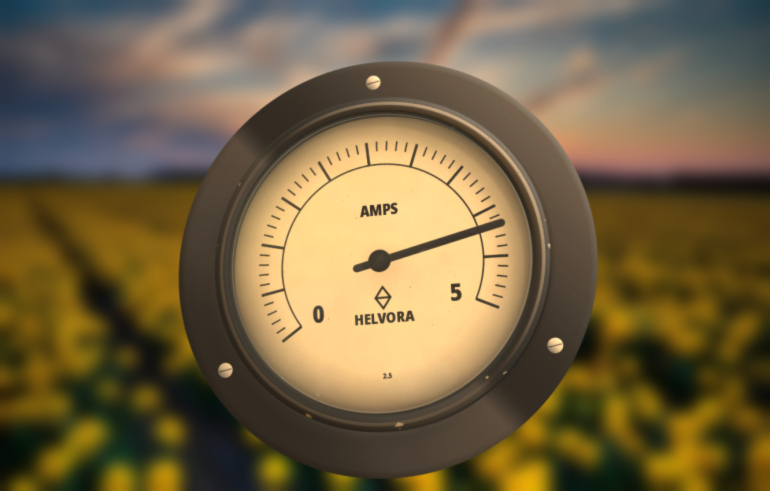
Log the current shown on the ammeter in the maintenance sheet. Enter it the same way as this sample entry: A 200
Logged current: A 4.2
